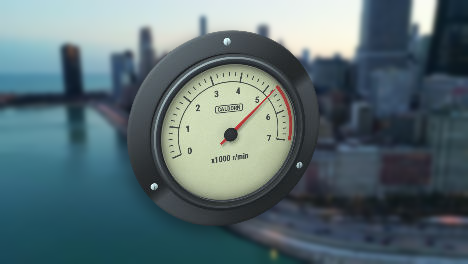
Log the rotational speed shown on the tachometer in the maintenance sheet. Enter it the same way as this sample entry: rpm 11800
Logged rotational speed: rpm 5200
